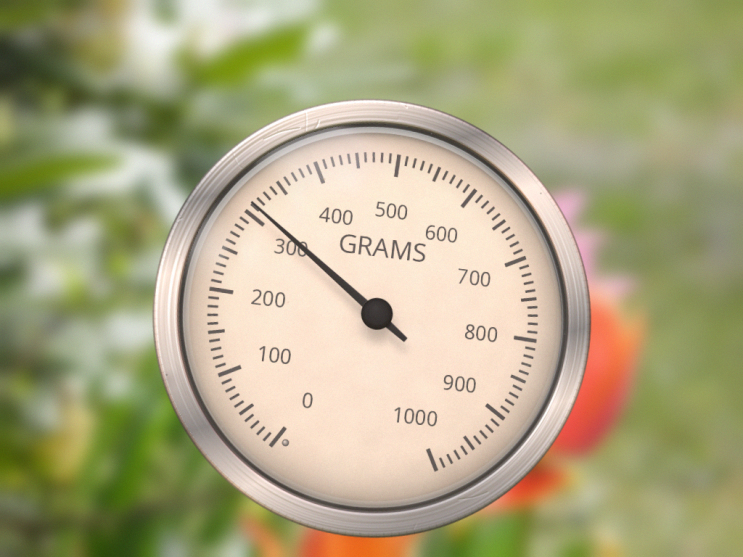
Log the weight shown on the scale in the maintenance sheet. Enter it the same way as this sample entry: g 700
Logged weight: g 310
